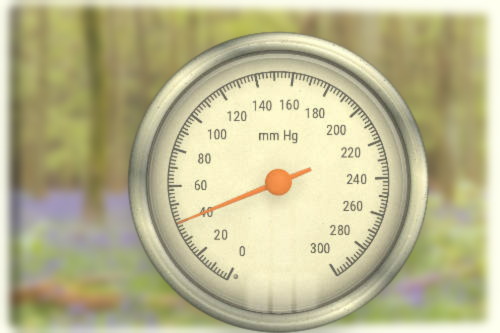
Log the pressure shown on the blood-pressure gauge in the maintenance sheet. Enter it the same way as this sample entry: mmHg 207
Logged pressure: mmHg 40
